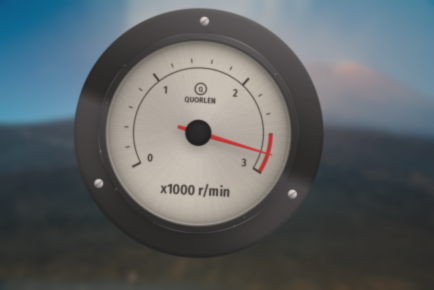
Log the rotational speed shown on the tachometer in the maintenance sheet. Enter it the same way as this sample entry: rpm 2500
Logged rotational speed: rpm 2800
